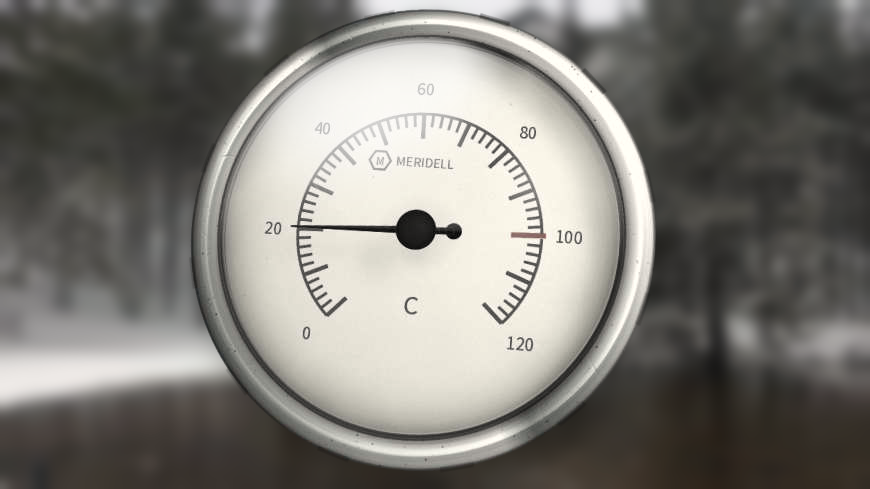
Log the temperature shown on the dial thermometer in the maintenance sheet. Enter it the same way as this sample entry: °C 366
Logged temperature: °C 20
